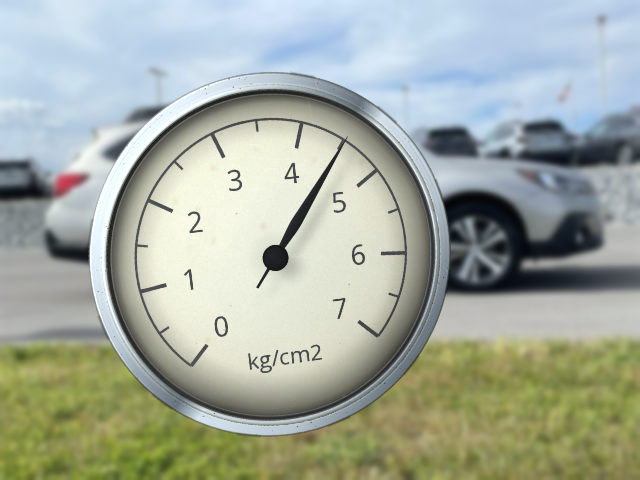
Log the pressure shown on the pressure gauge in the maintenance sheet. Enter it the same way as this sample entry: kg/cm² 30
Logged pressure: kg/cm² 4.5
